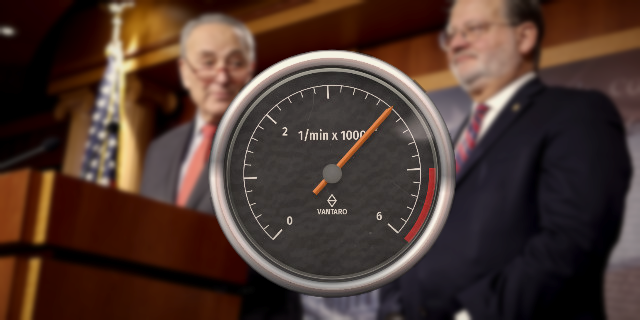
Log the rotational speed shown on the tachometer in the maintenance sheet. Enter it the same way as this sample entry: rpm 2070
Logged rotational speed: rpm 4000
